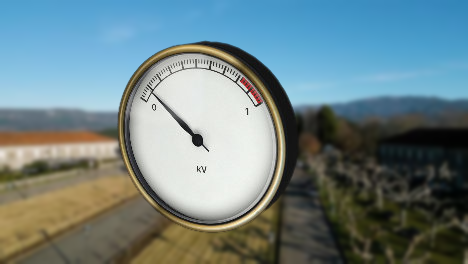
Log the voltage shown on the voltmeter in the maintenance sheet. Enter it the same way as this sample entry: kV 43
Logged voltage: kV 0.1
